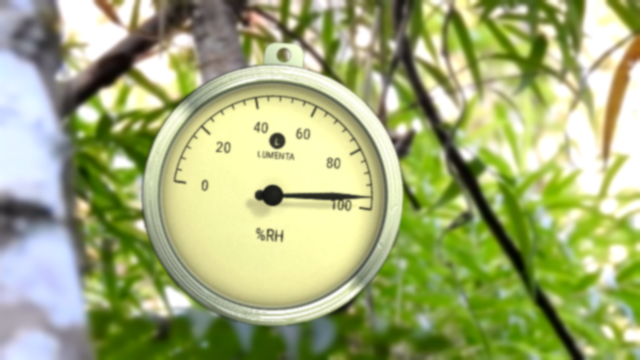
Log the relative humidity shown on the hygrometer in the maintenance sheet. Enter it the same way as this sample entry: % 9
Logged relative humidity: % 96
